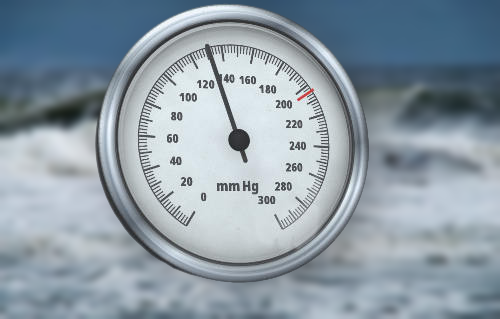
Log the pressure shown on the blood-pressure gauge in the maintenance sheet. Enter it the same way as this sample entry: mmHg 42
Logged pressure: mmHg 130
